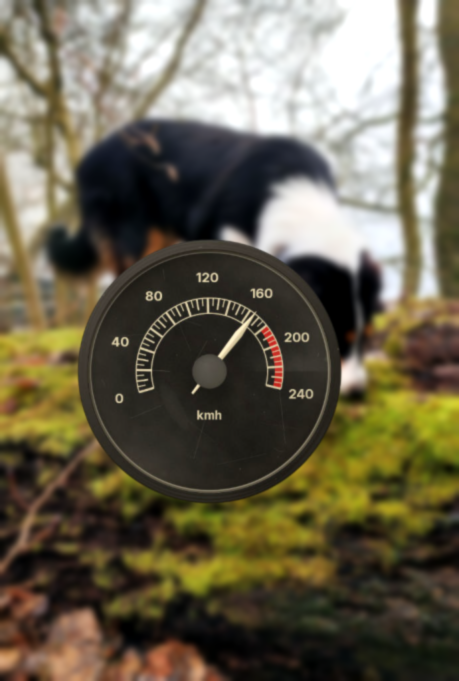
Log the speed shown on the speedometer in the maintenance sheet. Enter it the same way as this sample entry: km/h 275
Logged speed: km/h 165
